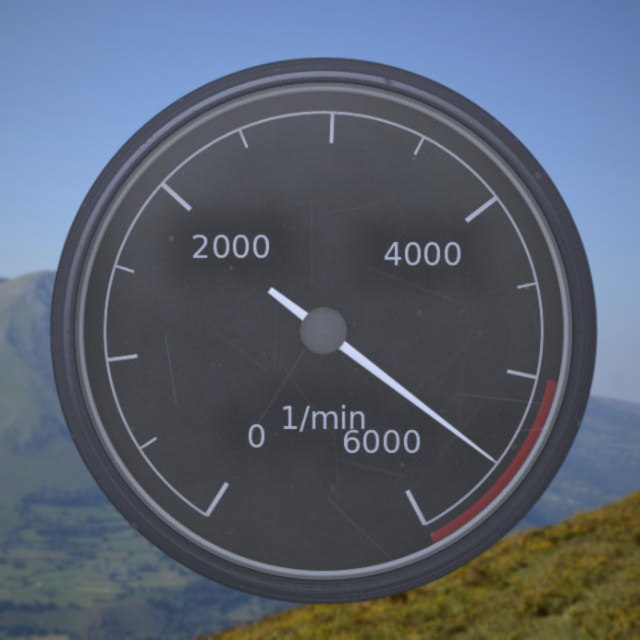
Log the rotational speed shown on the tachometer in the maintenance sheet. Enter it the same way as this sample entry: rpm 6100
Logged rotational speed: rpm 5500
